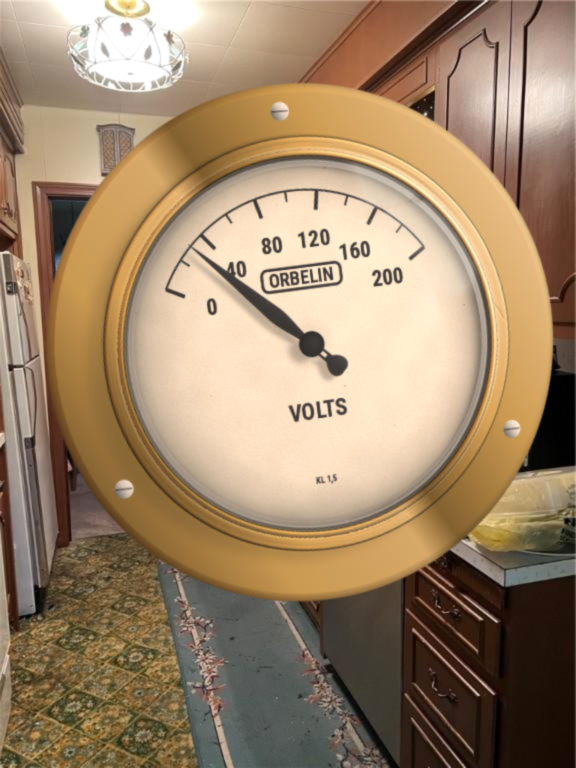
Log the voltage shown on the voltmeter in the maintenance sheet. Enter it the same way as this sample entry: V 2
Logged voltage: V 30
